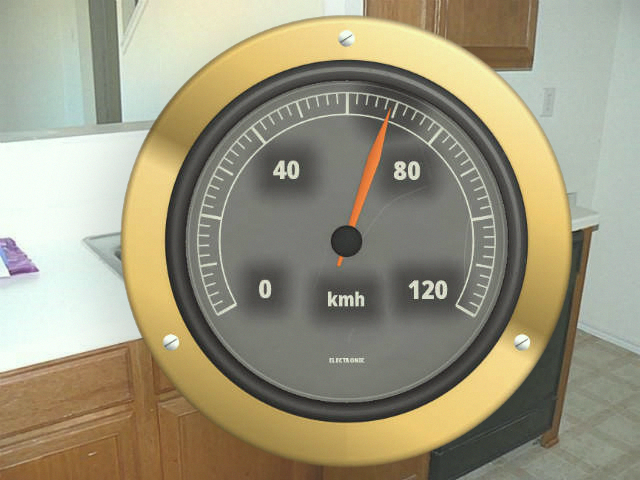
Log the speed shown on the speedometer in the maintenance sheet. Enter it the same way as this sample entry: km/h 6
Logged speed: km/h 69
